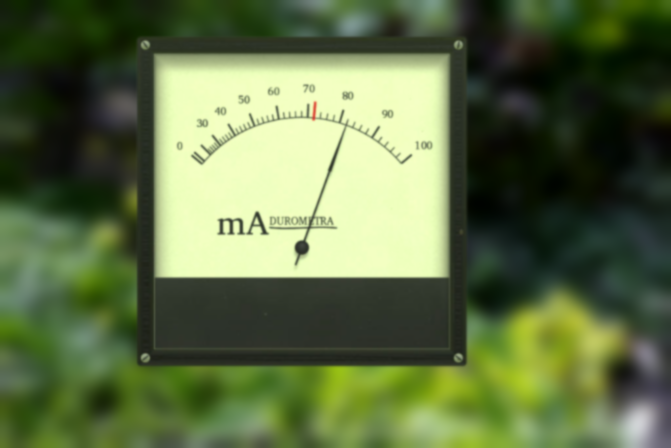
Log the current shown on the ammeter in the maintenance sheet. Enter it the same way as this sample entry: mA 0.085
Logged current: mA 82
